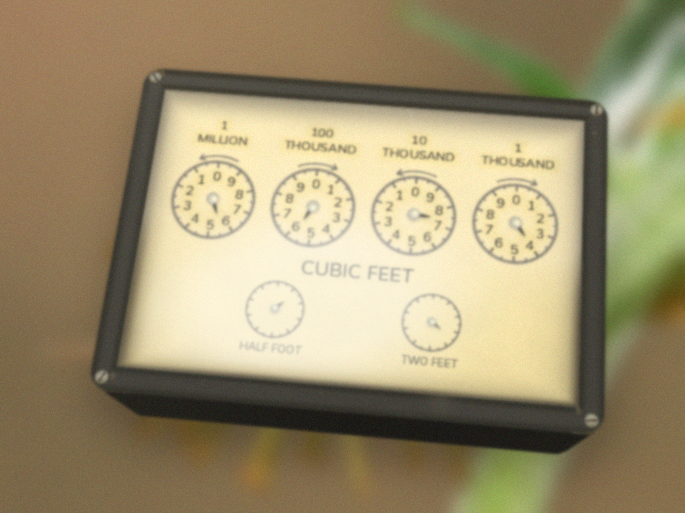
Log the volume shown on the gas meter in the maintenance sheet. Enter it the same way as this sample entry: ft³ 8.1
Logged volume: ft³ 557400
